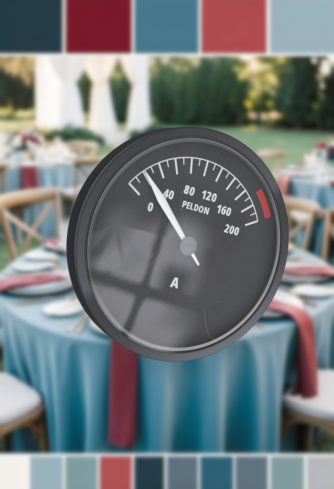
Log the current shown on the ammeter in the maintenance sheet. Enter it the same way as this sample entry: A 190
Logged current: A 20
